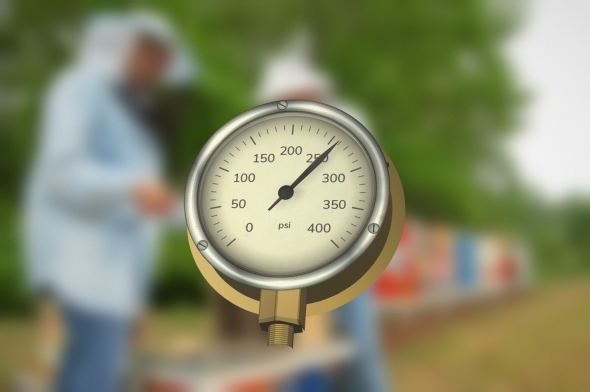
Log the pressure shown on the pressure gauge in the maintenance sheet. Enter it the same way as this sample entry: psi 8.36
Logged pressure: psi 260
